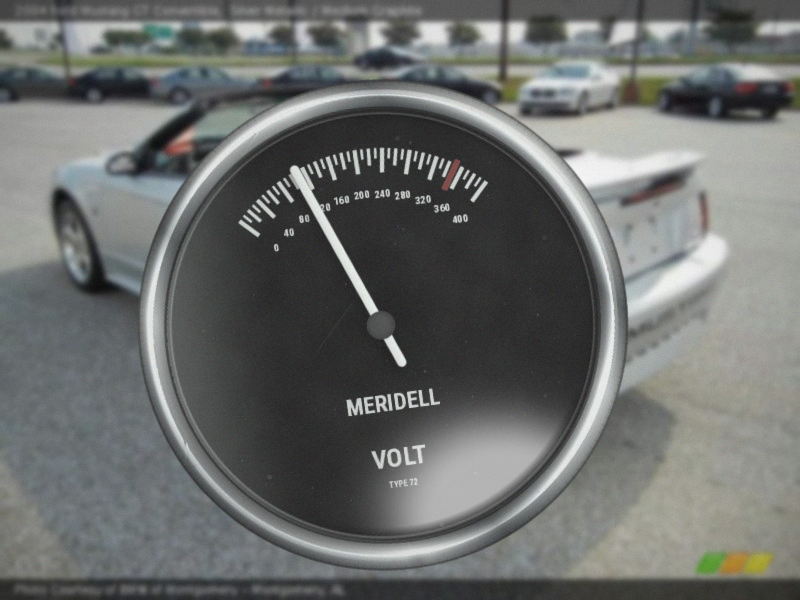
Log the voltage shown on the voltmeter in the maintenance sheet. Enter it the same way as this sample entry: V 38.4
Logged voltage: V 110
